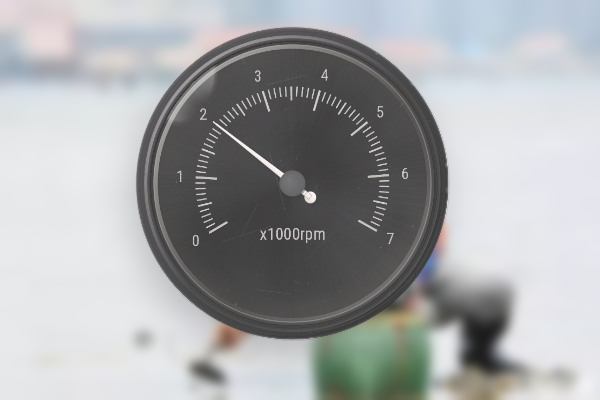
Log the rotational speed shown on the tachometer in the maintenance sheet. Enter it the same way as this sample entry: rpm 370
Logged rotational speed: rpm 2000
